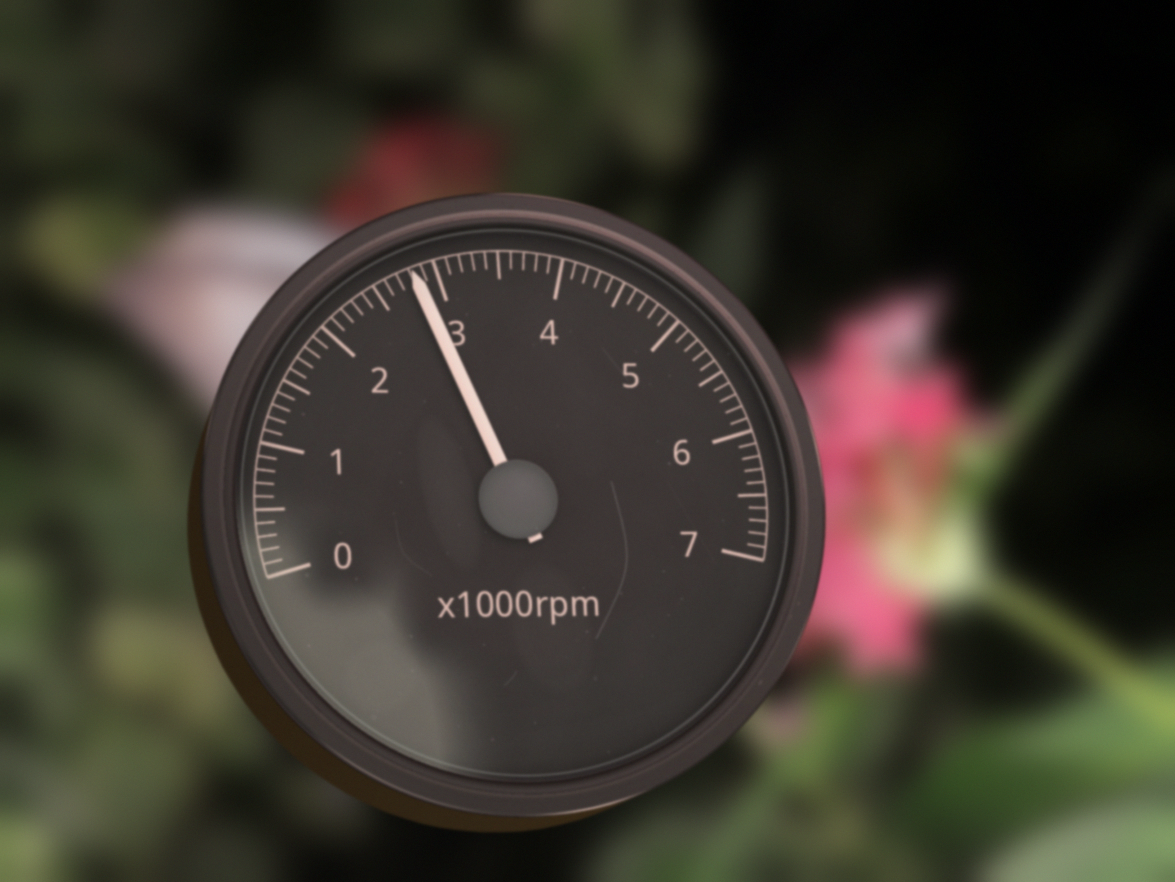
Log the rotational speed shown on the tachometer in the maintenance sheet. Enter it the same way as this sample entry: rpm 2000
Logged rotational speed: rpm 2800
